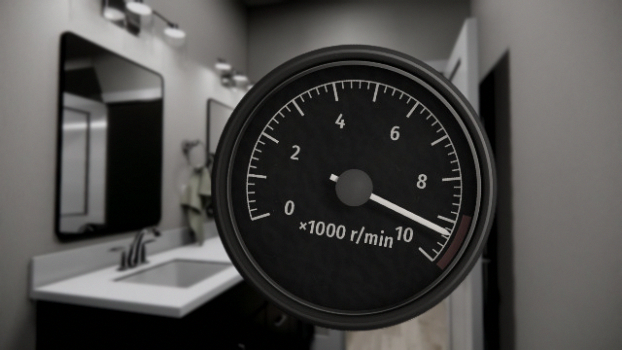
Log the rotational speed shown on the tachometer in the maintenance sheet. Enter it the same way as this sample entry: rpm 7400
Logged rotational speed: rpm 9300
